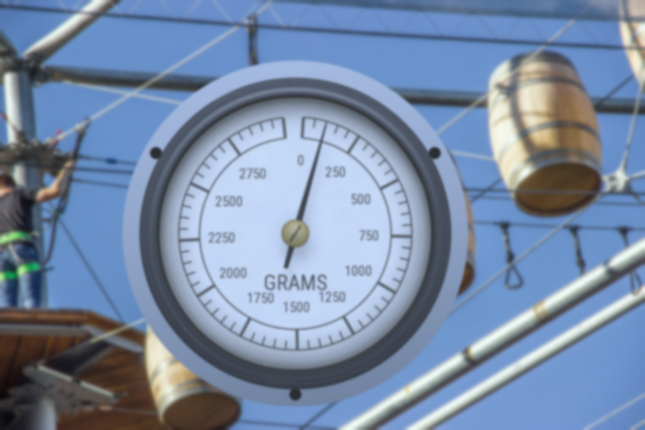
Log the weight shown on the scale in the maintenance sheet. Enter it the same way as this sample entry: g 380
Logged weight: g 100
